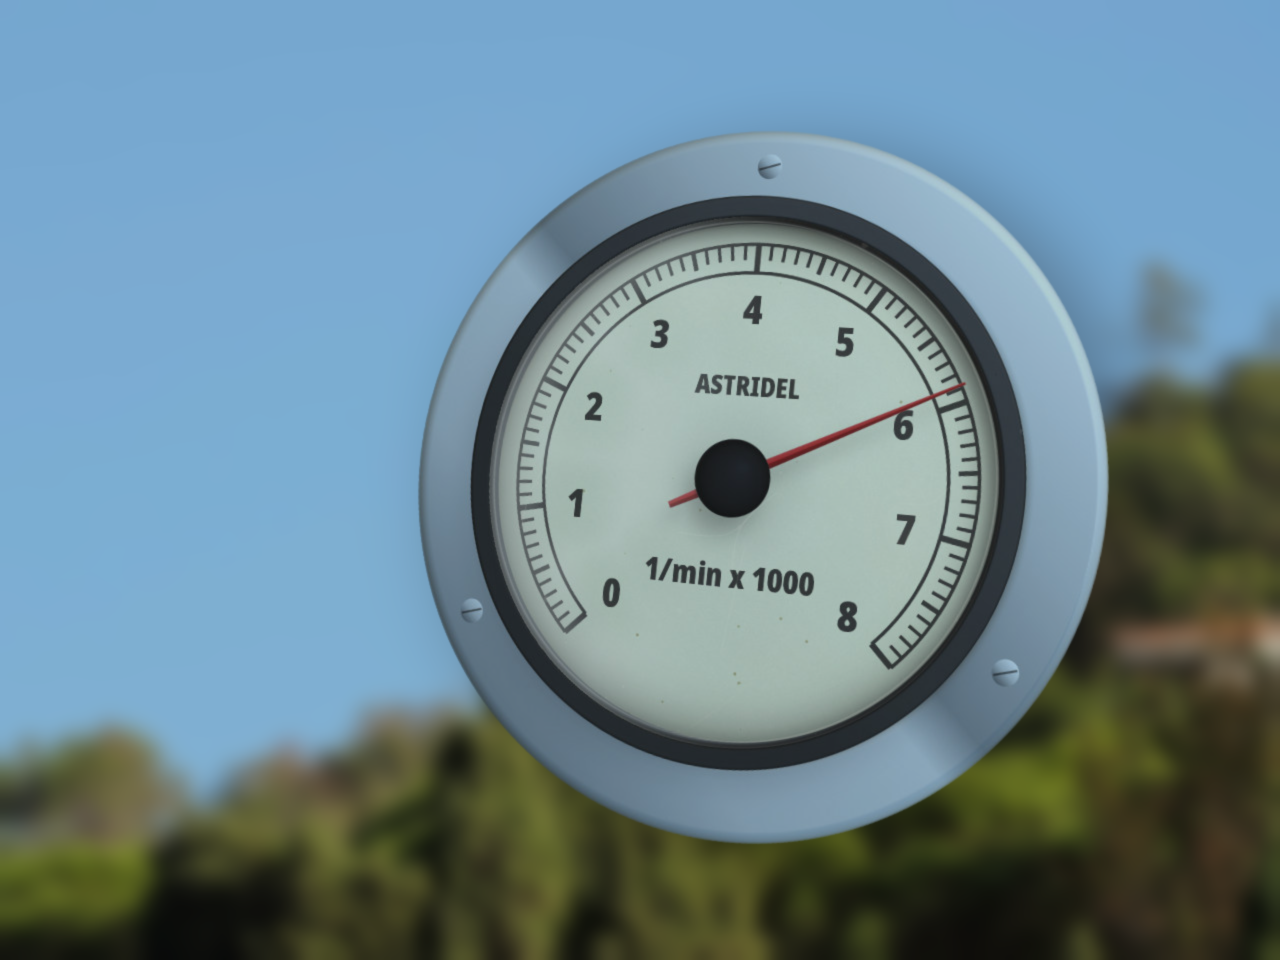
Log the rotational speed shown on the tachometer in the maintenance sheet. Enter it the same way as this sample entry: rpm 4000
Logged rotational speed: rpm 5900
